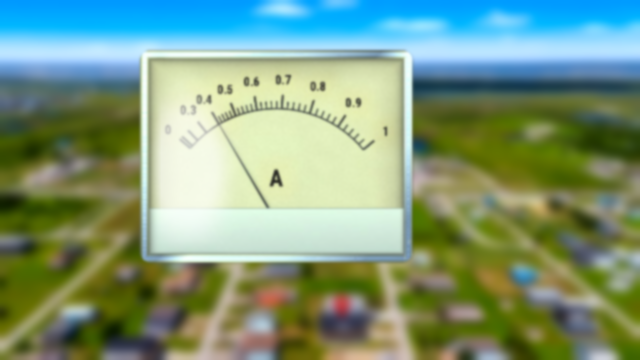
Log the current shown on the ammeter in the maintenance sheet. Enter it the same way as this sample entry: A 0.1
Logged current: A 0.4
